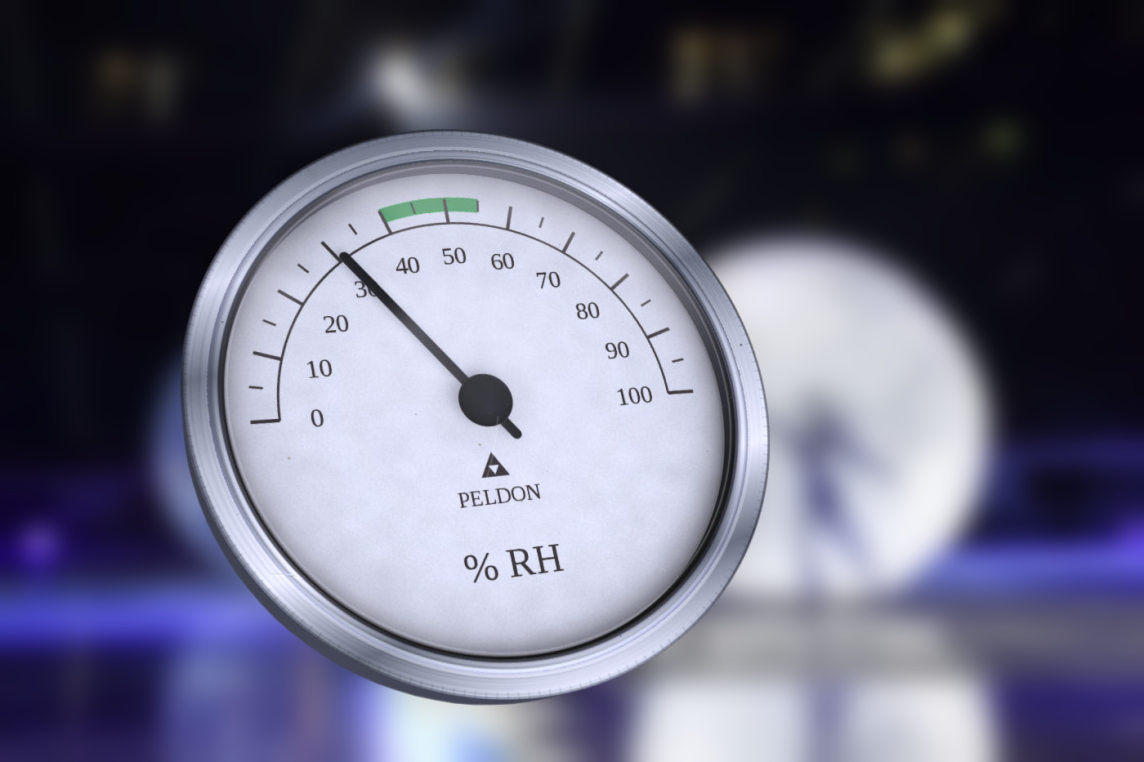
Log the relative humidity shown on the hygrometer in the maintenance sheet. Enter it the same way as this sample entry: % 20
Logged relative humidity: % 30
